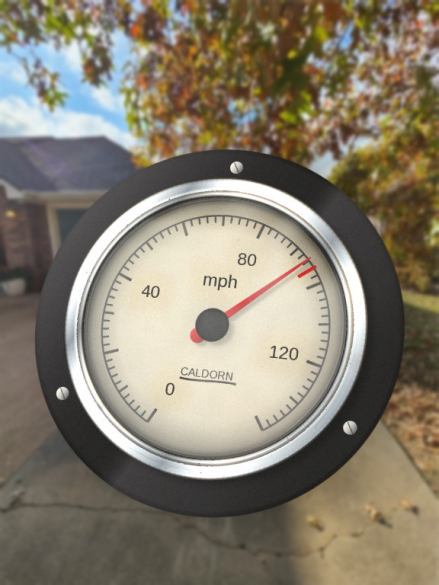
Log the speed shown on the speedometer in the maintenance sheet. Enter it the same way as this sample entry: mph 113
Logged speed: mph 94
